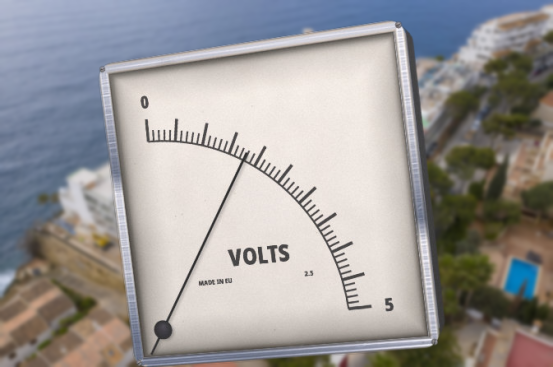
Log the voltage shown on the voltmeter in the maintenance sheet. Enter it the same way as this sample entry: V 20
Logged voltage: V 1.8
